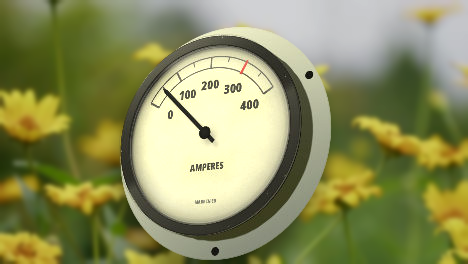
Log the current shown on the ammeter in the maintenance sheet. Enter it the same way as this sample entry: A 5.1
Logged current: A 50
